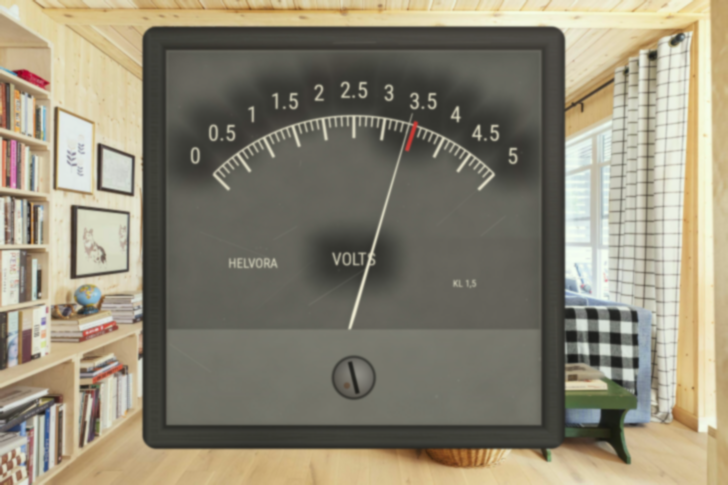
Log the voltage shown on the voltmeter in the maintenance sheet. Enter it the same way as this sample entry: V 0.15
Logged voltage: V 3.4
